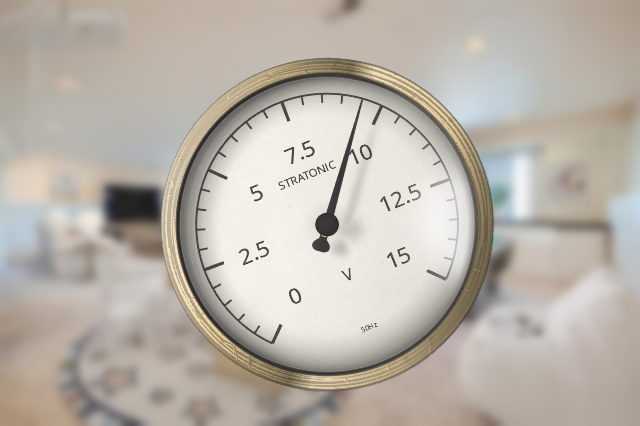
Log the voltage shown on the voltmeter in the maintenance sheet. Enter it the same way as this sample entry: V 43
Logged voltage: V 9.5
